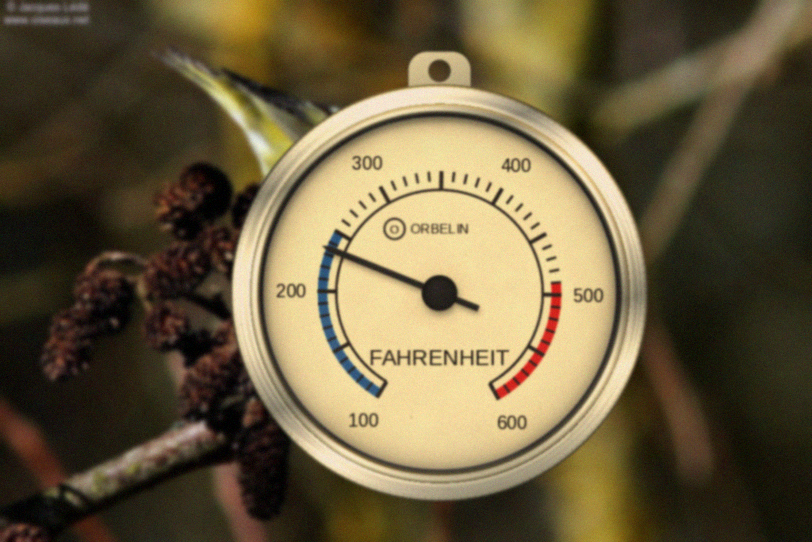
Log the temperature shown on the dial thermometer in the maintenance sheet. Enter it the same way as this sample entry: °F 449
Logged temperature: °F 235
